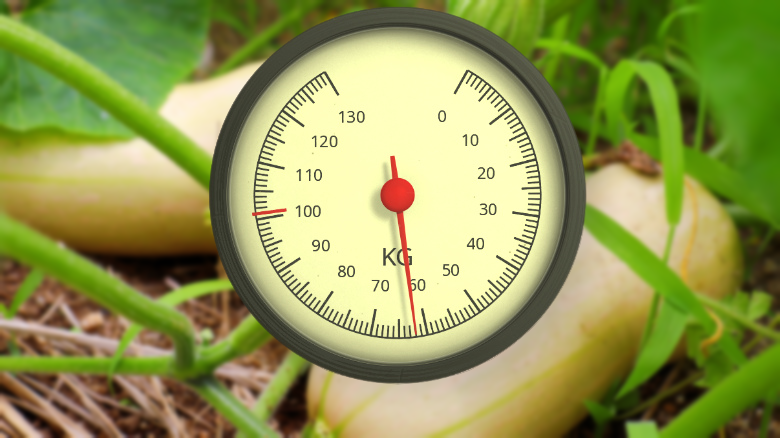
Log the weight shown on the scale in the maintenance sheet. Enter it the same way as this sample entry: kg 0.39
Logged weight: kg 62
